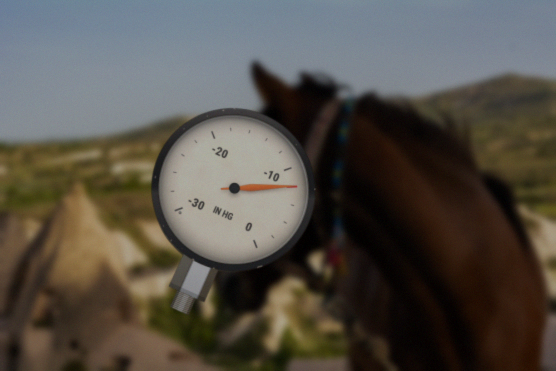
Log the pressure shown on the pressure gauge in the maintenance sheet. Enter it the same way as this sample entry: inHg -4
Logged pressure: inHg -8
